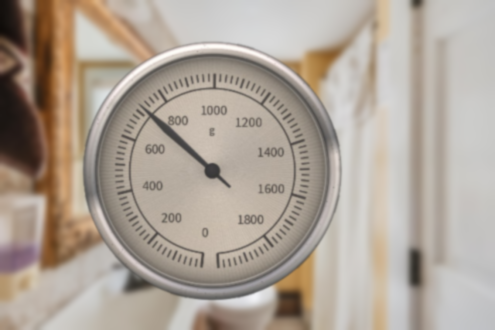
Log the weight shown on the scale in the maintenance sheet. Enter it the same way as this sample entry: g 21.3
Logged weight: g 720
